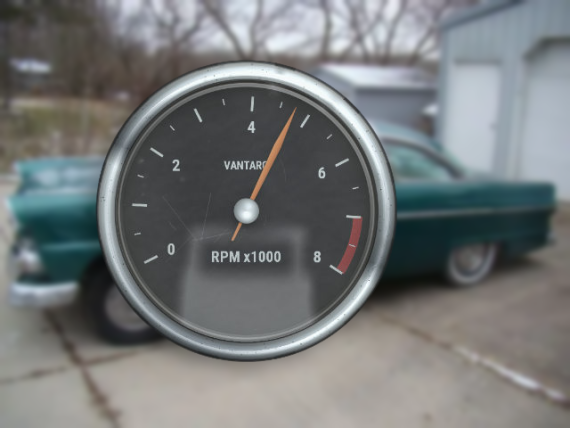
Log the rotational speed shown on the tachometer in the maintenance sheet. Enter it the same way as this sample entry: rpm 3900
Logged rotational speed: rpm 4750
